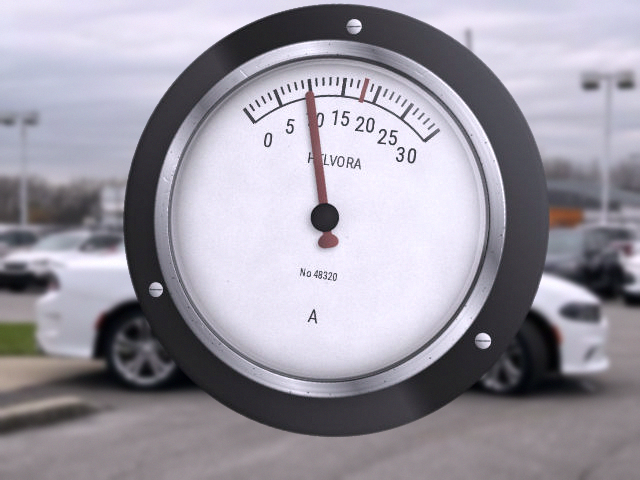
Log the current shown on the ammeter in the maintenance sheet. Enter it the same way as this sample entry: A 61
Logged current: A 10
